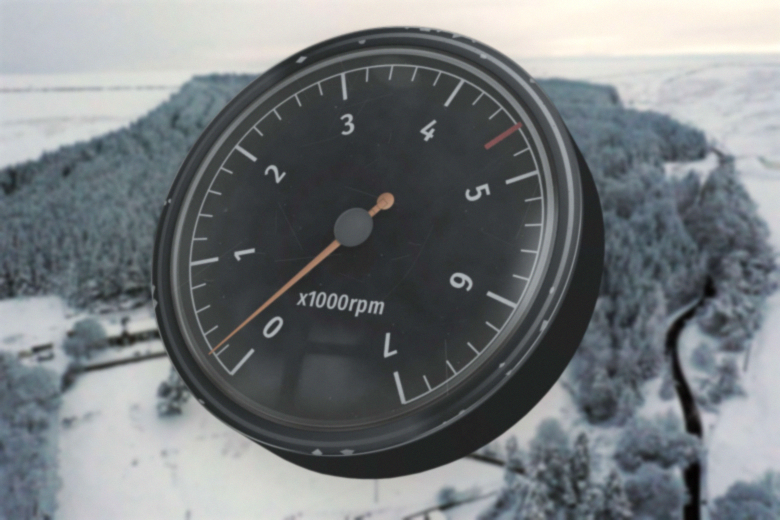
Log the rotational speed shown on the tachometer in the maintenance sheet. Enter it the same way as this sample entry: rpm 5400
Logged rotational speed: rpm 200
